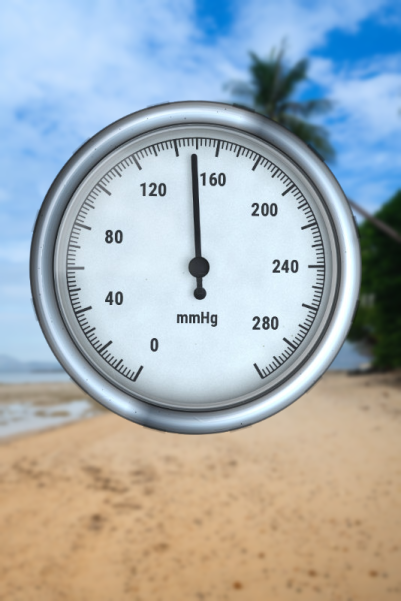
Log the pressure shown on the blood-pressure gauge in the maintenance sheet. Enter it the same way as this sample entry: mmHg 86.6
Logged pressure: mmHg 148
